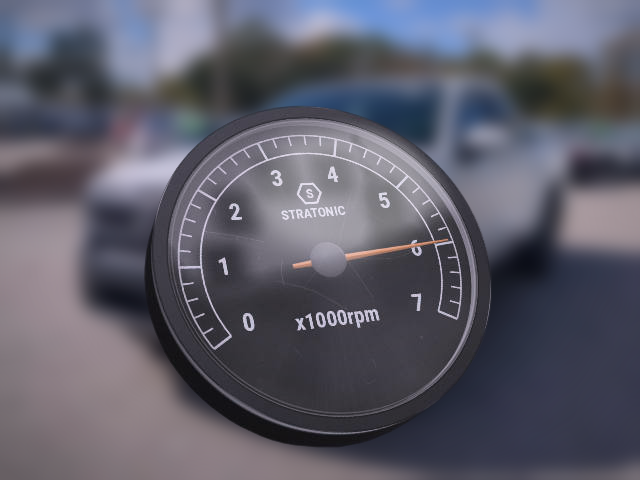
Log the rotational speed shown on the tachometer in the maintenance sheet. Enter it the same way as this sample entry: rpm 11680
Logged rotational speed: rpm 6000
